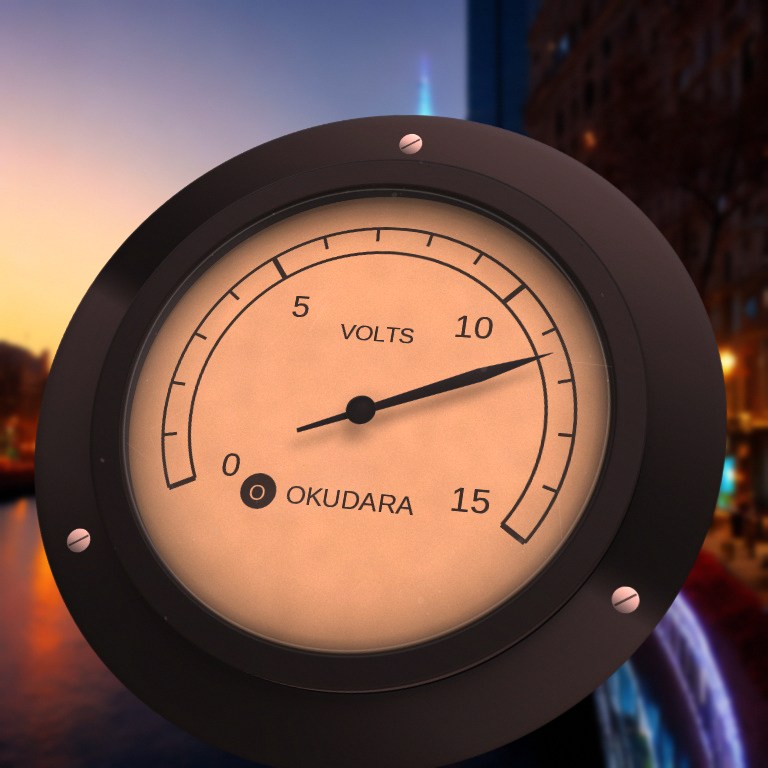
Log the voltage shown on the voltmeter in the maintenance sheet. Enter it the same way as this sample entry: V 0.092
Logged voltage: V 11.5
